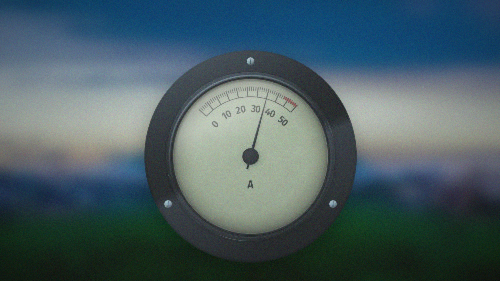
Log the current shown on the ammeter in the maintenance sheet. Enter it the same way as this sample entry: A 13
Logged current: A 35
